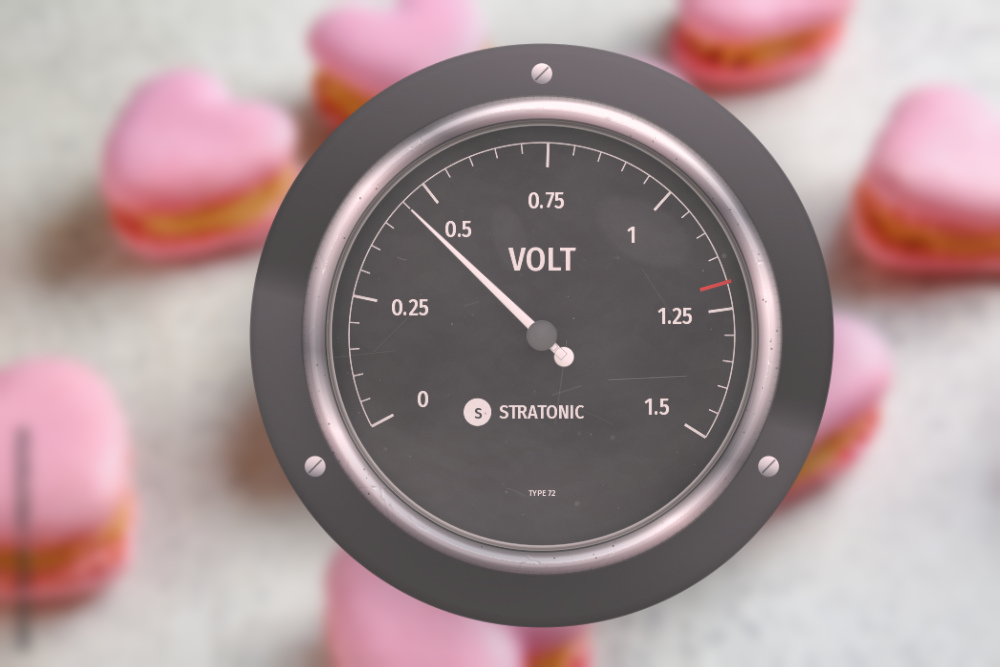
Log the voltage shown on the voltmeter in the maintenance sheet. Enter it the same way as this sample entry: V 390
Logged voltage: V 0.45
